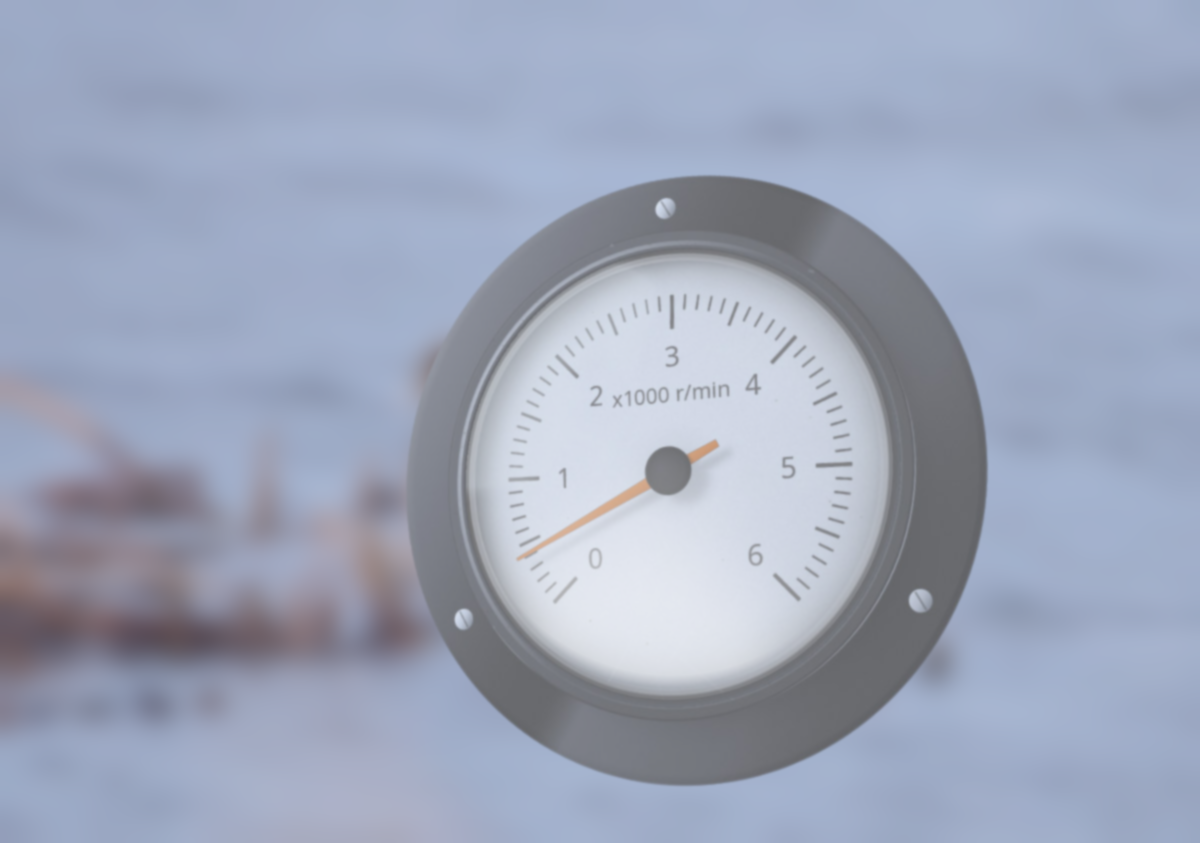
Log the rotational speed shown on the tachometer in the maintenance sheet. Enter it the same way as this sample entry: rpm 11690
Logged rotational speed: rpm 400
